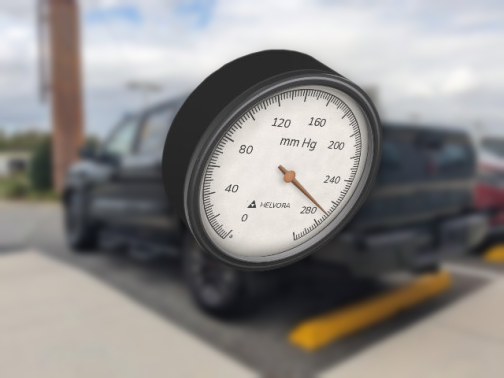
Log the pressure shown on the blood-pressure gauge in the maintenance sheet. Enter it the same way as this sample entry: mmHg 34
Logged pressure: mmHg 270
